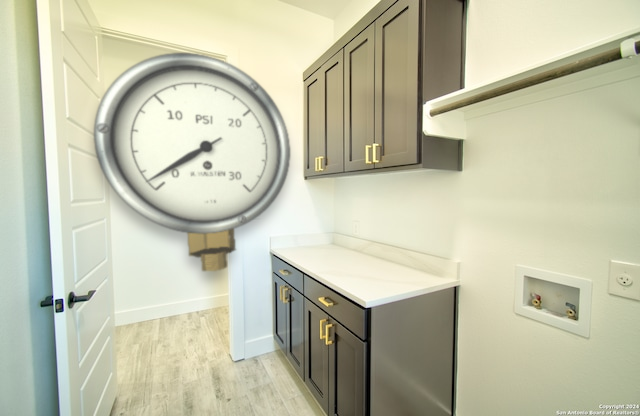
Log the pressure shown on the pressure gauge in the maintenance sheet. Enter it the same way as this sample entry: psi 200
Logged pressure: psi 1
